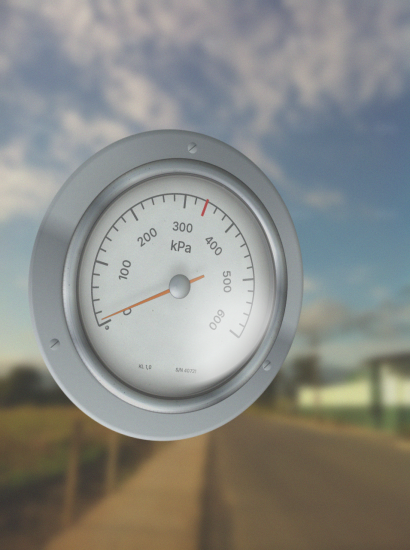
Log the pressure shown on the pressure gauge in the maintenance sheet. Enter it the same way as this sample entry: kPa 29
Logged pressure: kPa 10
